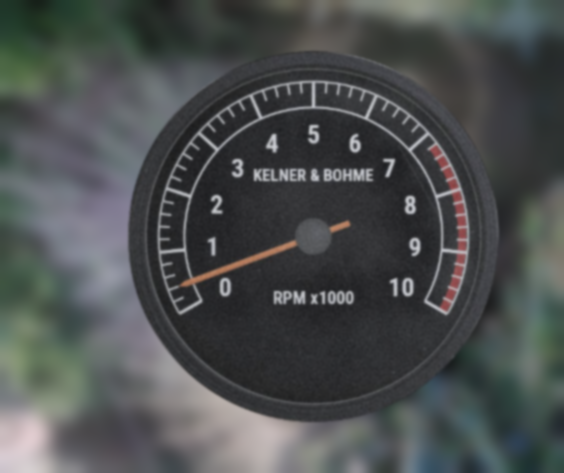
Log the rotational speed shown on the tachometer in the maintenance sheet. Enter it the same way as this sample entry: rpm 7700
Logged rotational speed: rpm 400
